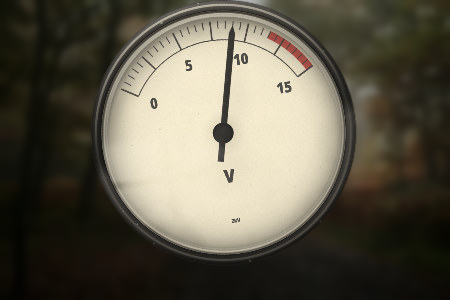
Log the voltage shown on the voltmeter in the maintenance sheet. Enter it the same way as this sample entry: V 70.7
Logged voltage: V 9
